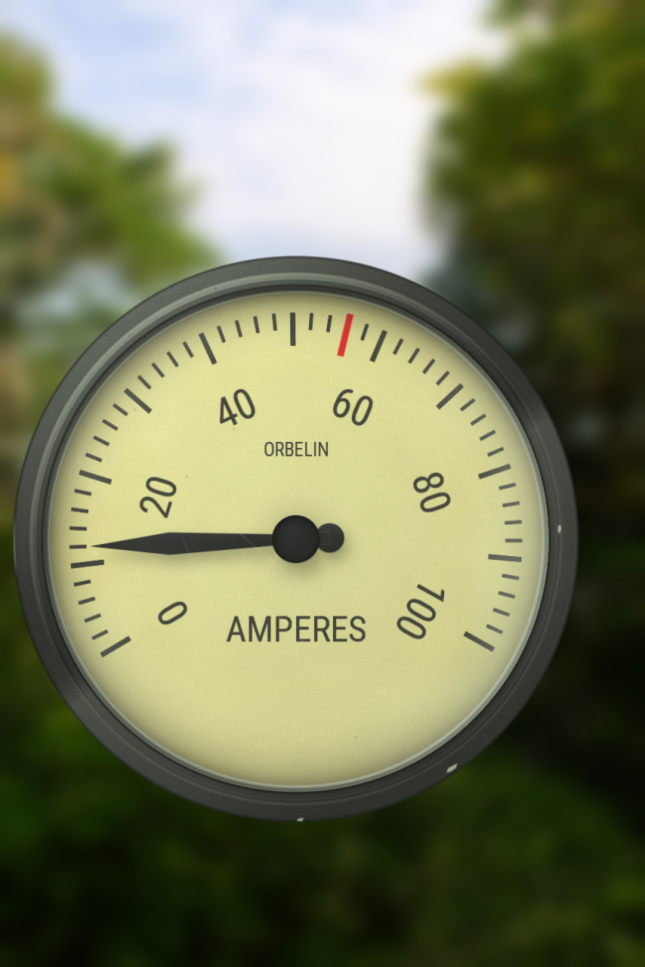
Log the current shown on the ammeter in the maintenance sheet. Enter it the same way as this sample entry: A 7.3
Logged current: A 12
